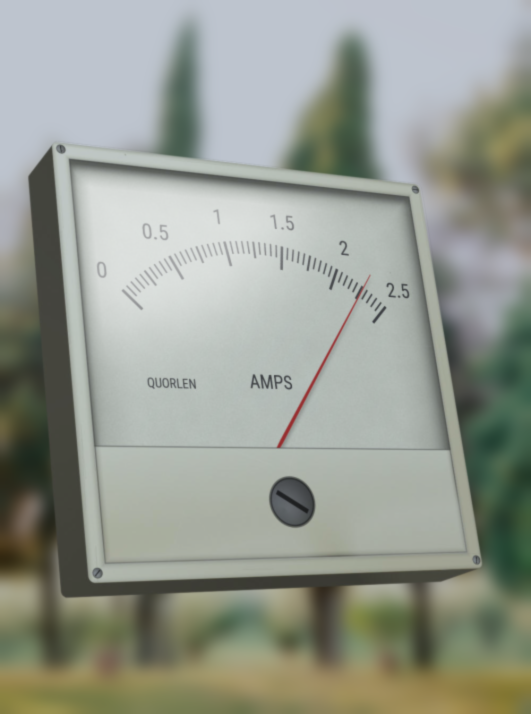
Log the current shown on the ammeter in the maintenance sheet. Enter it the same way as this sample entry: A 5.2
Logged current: A 2.25
